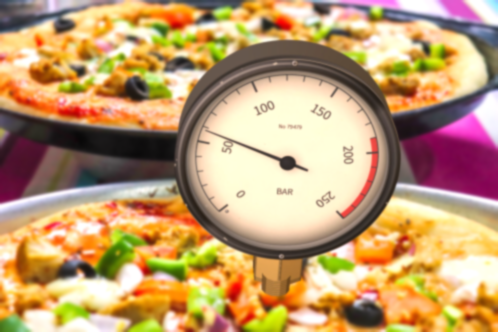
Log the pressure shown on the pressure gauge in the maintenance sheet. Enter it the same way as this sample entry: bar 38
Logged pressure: bar 60
